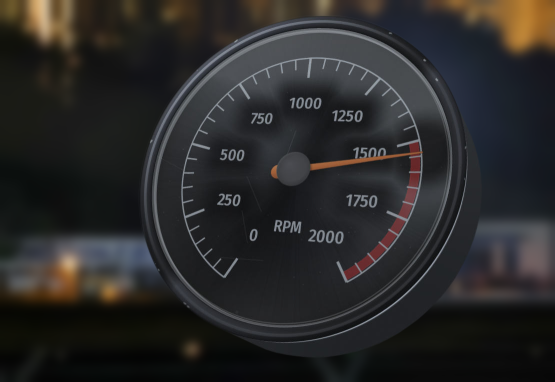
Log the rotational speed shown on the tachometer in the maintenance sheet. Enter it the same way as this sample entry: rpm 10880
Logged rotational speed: rpm 1550
